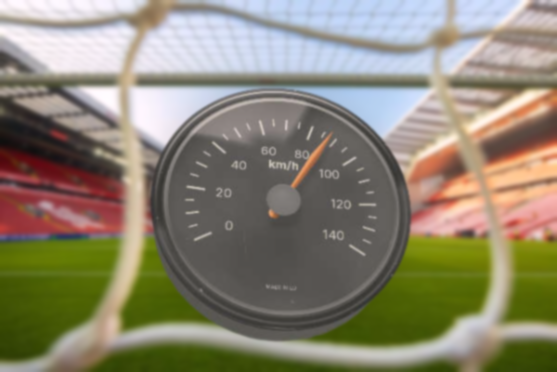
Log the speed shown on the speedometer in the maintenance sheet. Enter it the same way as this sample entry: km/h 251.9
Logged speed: km/h 87.5
